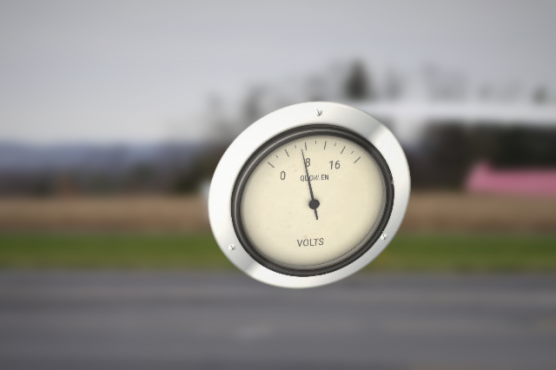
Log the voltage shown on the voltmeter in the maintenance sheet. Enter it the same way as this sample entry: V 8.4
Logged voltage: V 7
